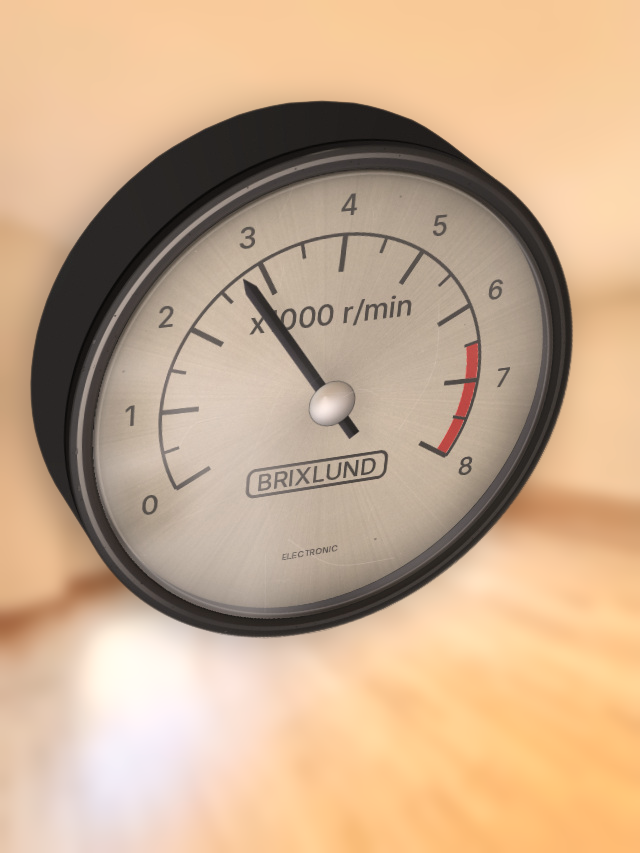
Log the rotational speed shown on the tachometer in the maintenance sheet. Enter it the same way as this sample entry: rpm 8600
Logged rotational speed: rpm 2750
